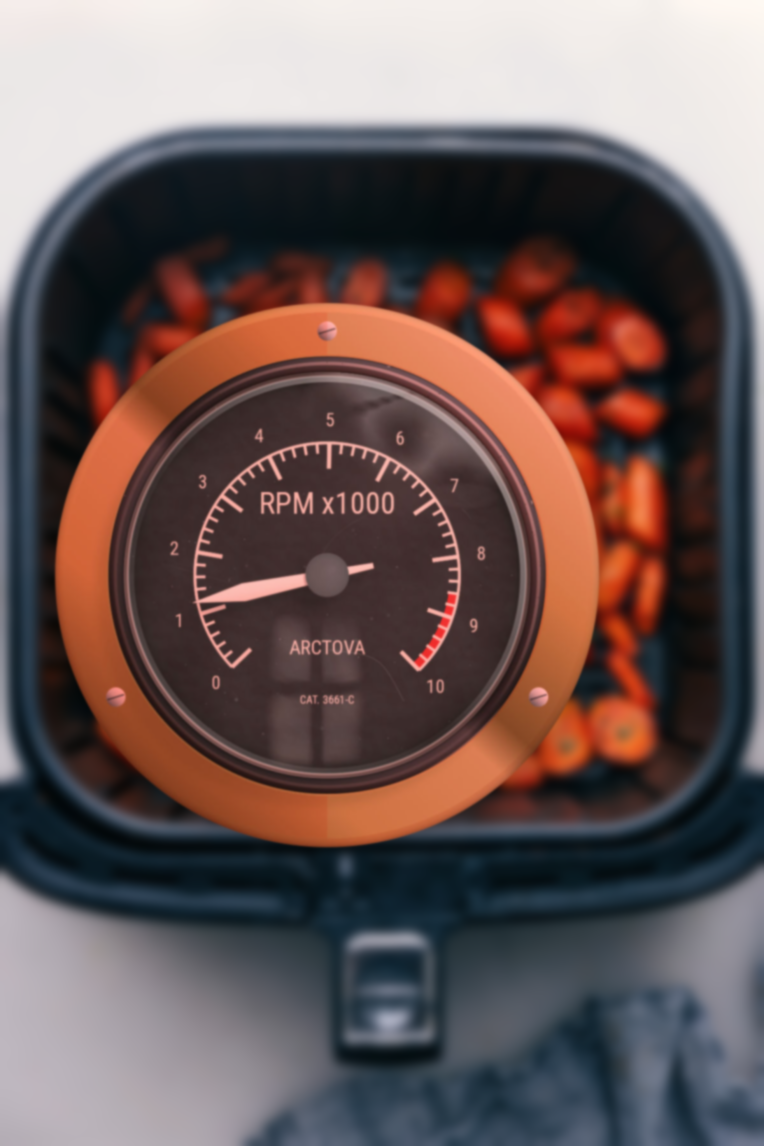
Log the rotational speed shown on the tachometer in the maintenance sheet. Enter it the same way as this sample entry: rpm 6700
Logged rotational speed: rpm 1200
